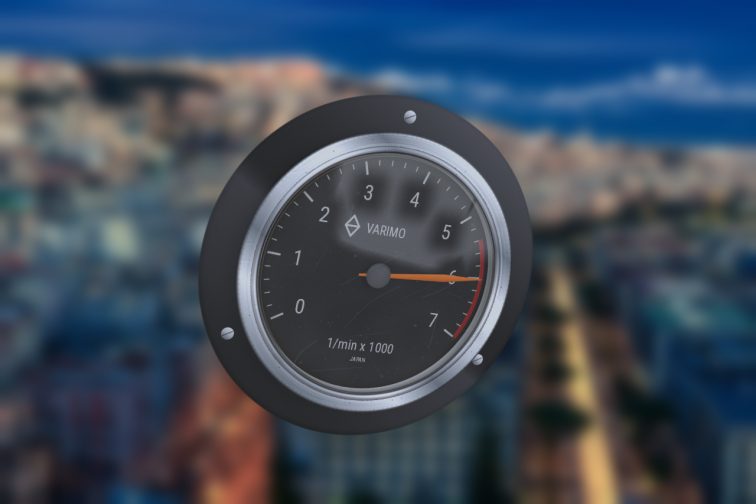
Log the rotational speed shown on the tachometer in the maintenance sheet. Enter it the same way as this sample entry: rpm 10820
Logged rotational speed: rpm 6000
